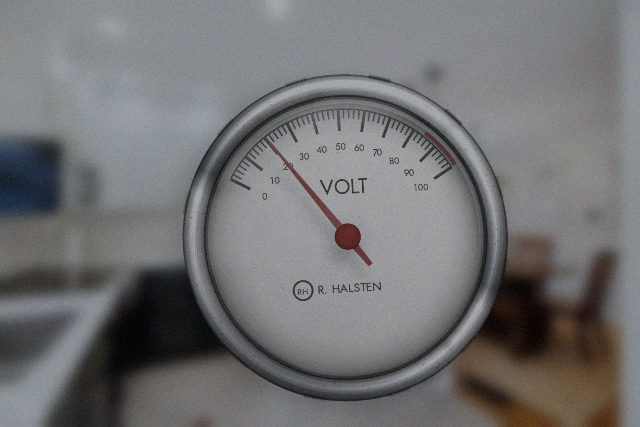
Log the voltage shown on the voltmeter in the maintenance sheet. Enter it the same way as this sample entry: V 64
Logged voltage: V 20
